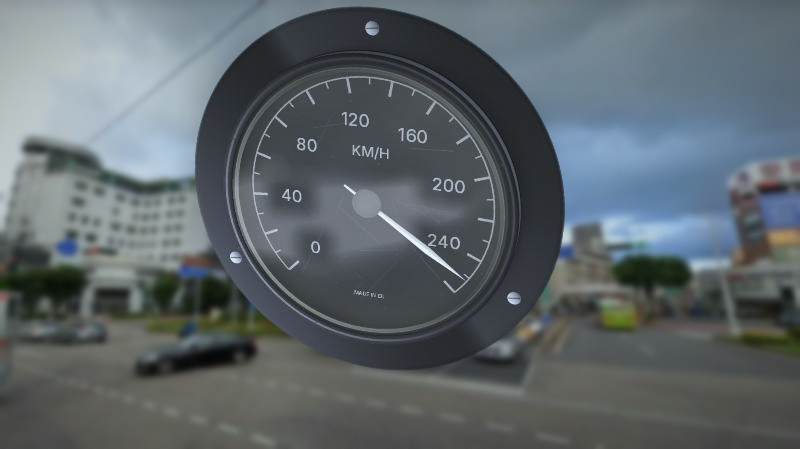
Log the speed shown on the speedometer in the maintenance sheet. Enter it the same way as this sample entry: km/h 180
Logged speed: km/h 250
